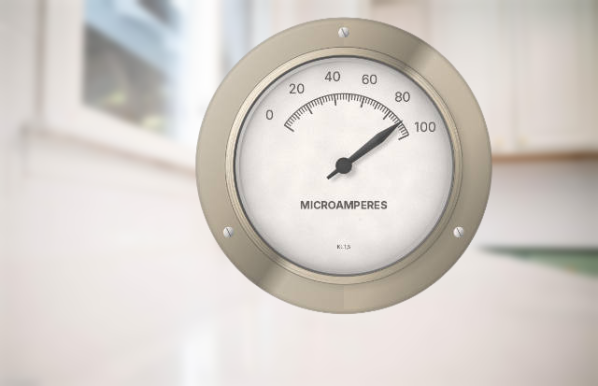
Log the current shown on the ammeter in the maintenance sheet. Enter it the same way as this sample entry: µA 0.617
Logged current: µA 90
